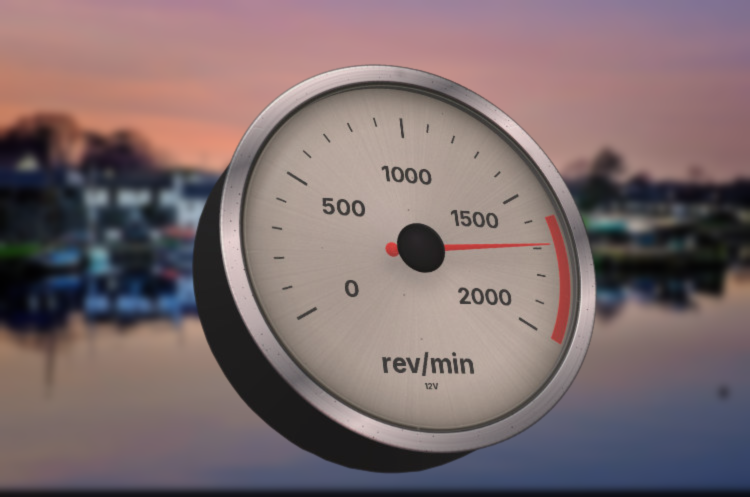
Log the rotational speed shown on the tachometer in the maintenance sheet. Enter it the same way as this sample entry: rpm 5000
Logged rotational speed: rpm 1700
